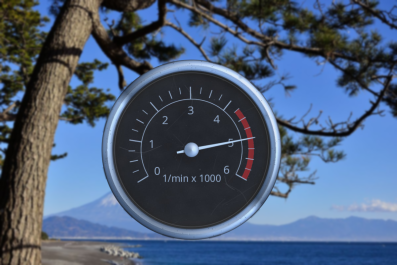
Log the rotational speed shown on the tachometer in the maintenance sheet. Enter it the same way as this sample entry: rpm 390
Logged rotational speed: rpm 5000
